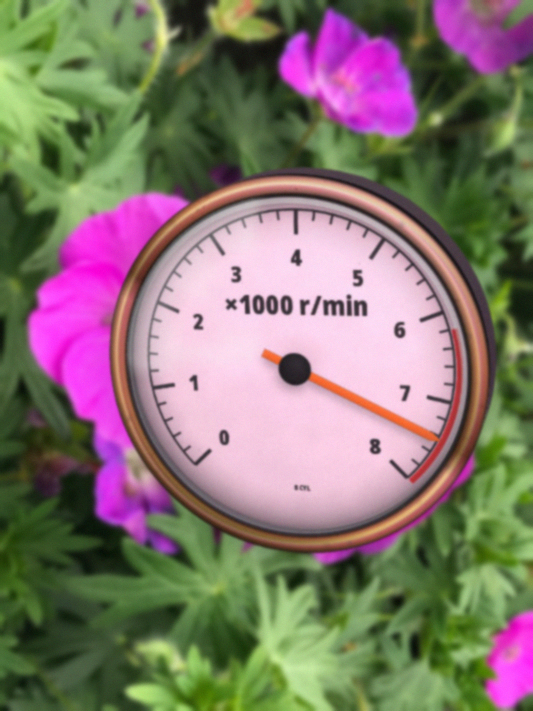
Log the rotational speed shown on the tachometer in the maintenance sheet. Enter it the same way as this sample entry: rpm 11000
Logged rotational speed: rpm 7400
